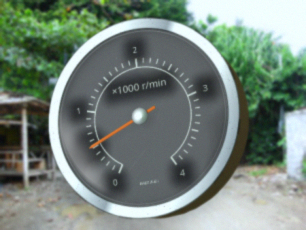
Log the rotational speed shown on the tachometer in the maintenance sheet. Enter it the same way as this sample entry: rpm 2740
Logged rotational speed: rpm 500
